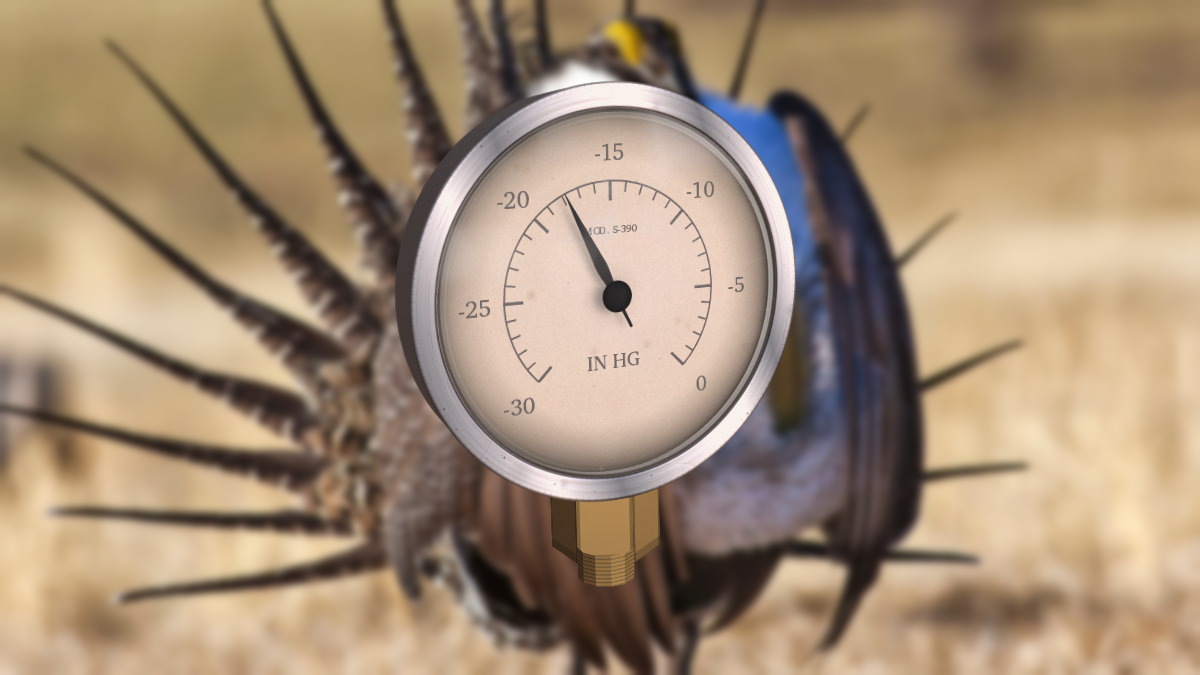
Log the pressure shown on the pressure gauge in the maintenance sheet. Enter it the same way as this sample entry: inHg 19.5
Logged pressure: inHg -18
